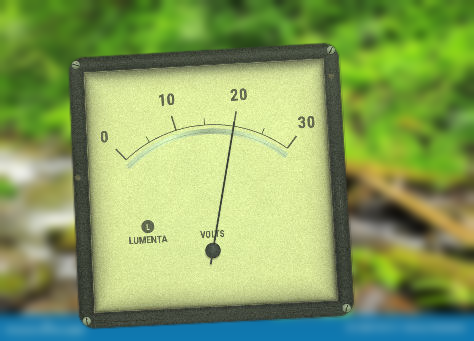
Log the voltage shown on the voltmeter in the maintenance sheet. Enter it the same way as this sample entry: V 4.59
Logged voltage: V 20
